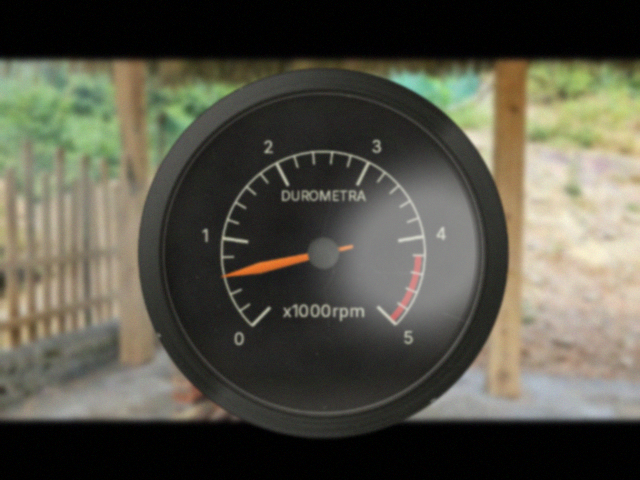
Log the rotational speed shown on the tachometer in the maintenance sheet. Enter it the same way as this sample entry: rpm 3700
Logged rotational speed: rpm 600
